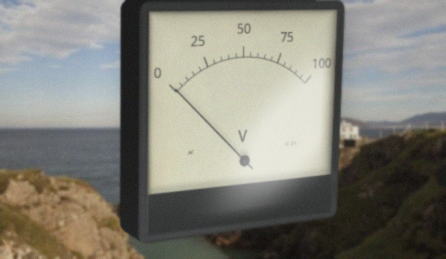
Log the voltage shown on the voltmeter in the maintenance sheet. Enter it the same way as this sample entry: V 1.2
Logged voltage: V 0
